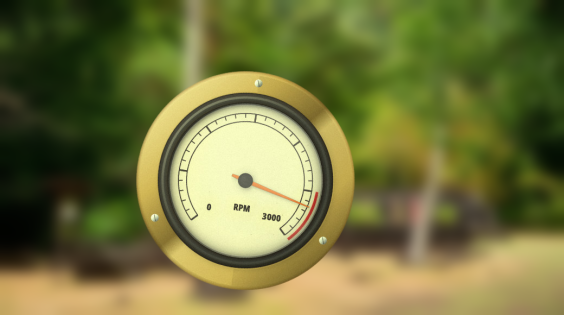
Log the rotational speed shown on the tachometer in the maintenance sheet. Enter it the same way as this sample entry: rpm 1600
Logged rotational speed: rpm 2650
